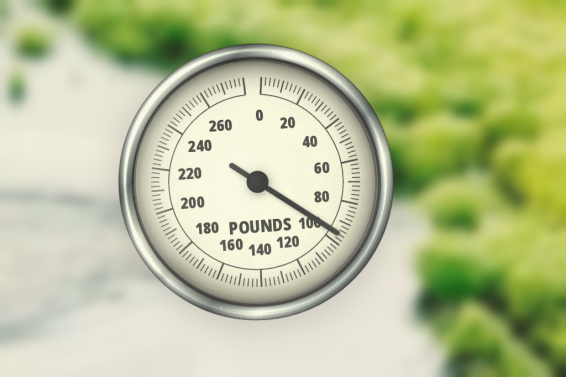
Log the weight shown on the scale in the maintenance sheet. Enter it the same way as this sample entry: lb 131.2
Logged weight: lb 96
